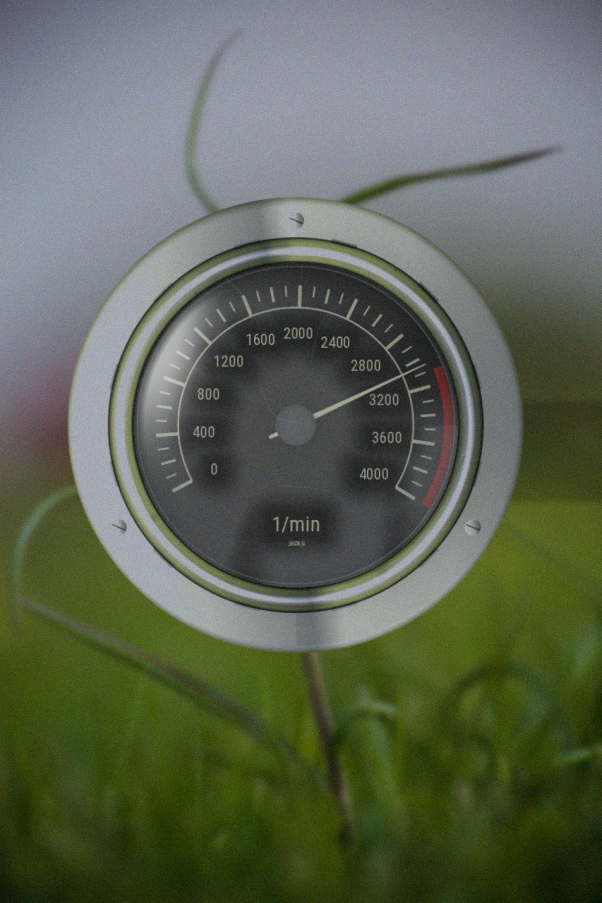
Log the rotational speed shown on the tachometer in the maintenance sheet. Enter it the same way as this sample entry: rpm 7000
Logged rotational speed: rpm 3050
